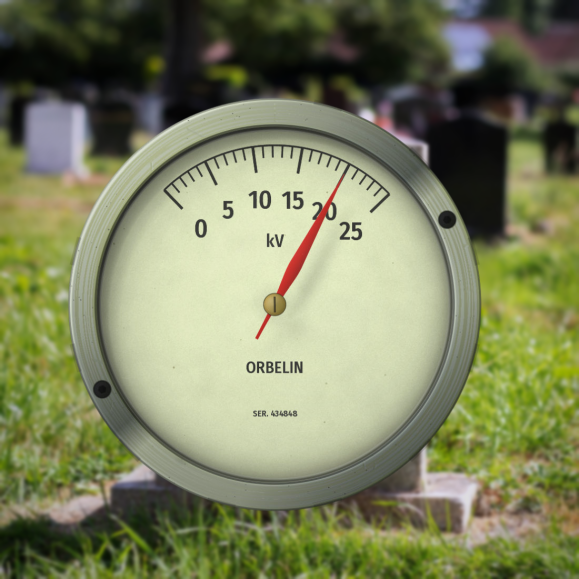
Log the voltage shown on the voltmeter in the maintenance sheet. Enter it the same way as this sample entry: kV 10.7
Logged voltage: kV 20
